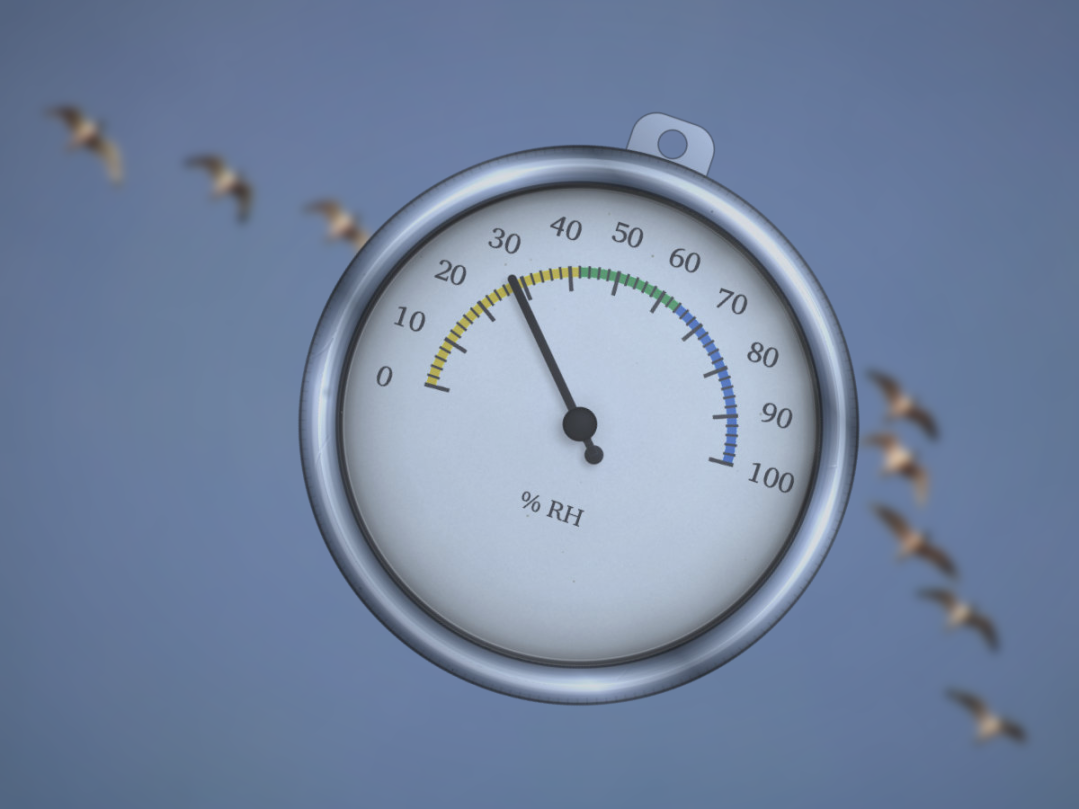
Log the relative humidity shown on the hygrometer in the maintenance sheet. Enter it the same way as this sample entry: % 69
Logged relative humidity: % 28
